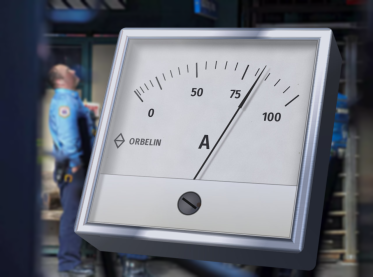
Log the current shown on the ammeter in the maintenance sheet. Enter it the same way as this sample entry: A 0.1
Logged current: A 82.5
